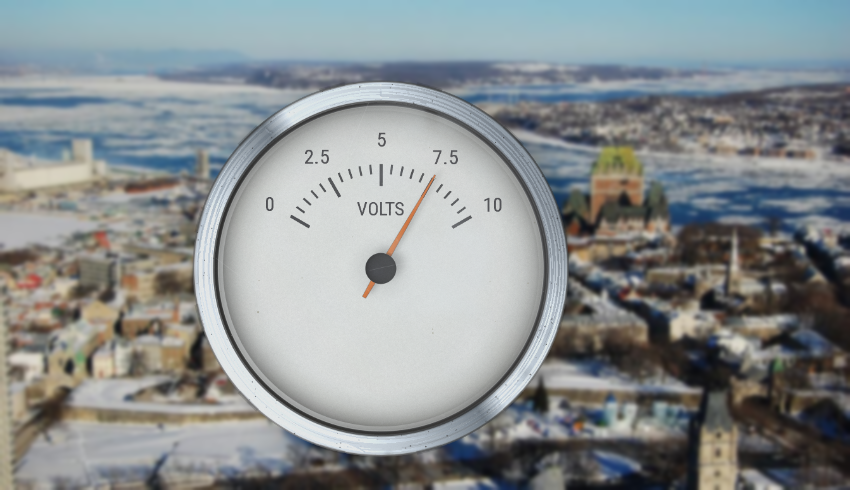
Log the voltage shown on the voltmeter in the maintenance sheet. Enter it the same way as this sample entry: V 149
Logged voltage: V 7.5
